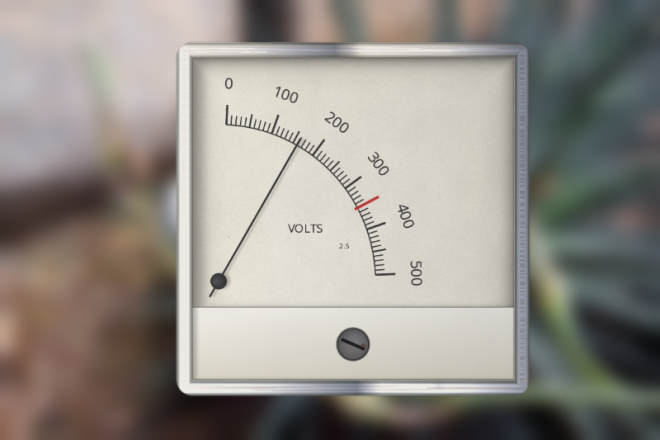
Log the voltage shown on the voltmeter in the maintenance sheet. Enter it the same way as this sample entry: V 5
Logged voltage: V 160
